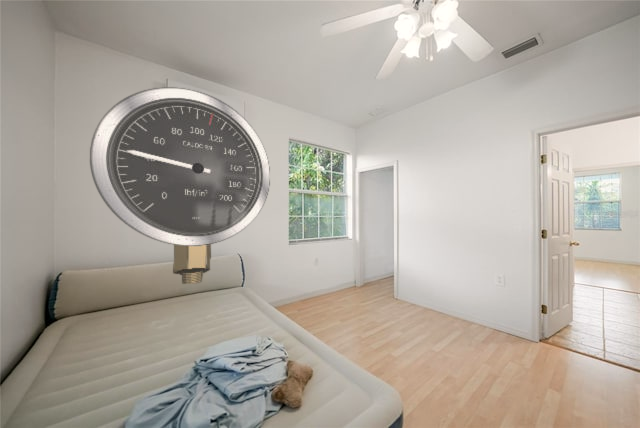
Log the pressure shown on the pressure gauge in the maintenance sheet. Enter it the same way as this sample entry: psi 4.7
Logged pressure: psi 40
